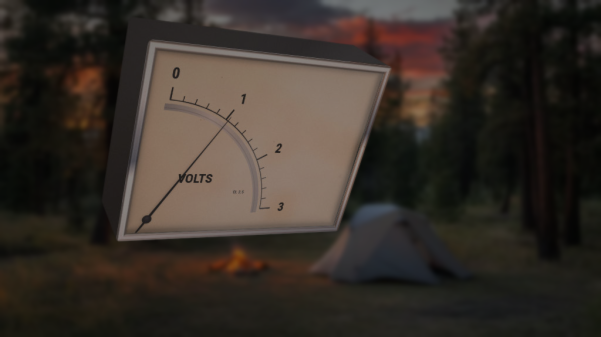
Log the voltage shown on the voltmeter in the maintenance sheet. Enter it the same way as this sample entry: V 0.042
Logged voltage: V 1
